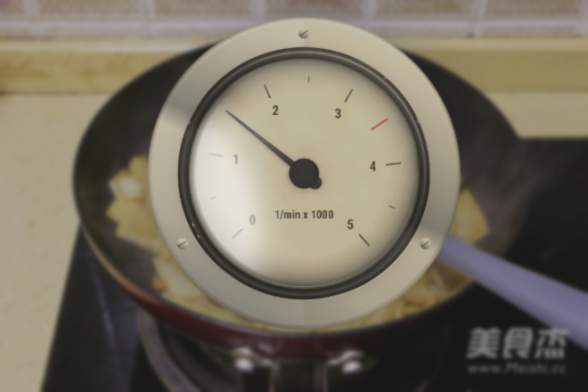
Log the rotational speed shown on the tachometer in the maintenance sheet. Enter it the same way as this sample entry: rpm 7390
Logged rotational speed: rpm 1500
